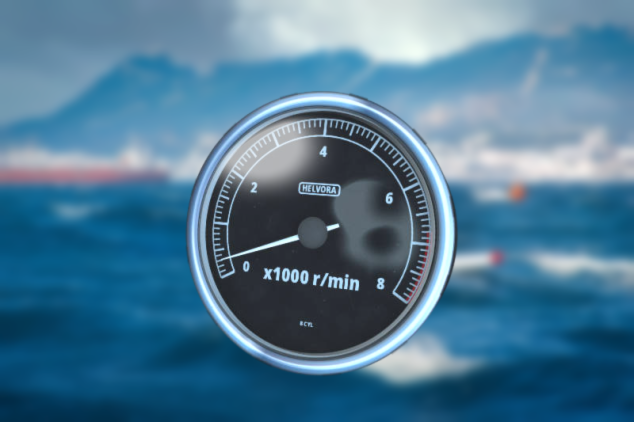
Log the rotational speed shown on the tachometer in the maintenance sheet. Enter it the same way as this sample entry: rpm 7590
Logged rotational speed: rpm 300
